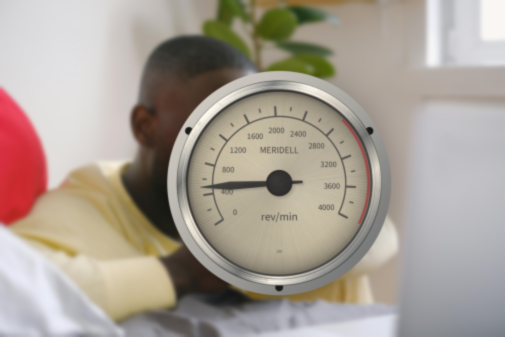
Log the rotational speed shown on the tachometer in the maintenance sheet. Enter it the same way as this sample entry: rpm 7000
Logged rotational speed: rpm 500
